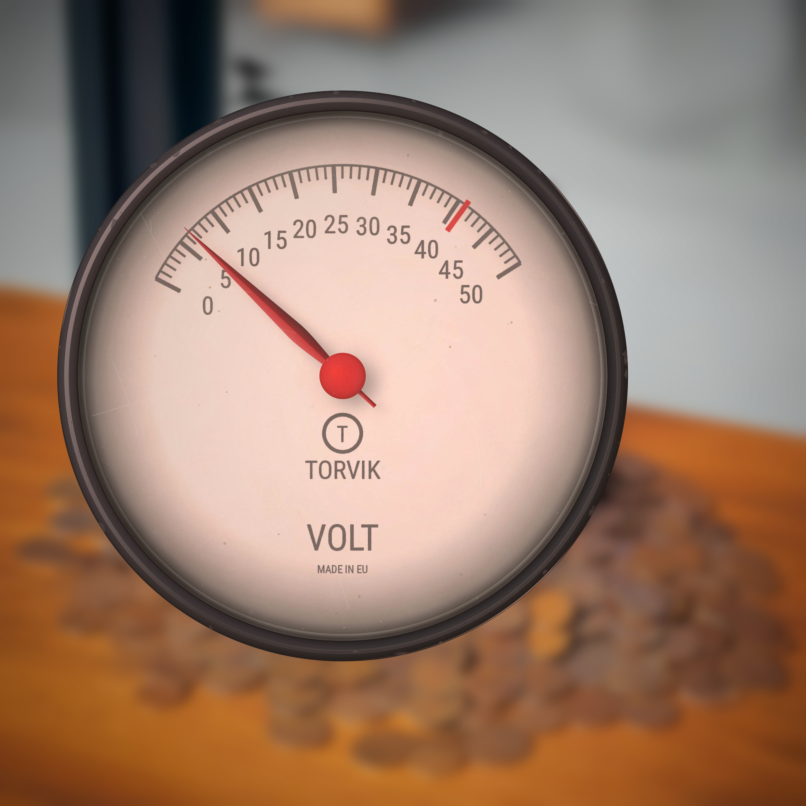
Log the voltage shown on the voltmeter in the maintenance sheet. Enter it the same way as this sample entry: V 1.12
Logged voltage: V 6.5
